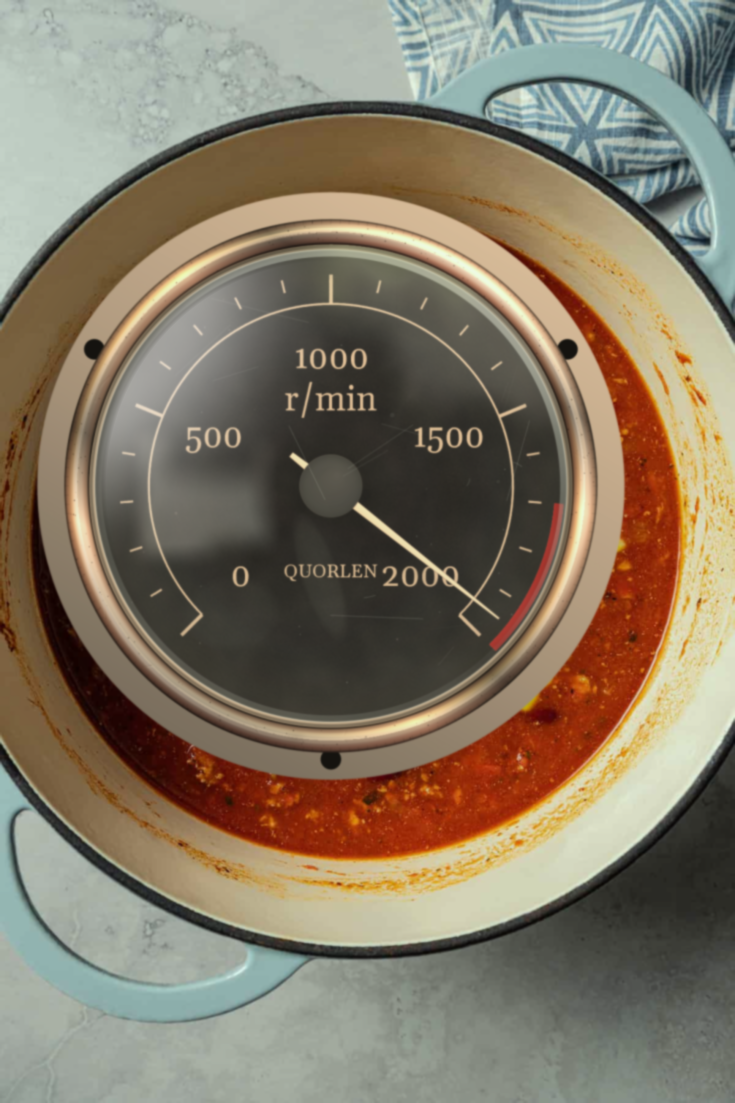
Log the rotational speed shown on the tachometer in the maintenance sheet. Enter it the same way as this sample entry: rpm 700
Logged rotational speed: rpm 1950
